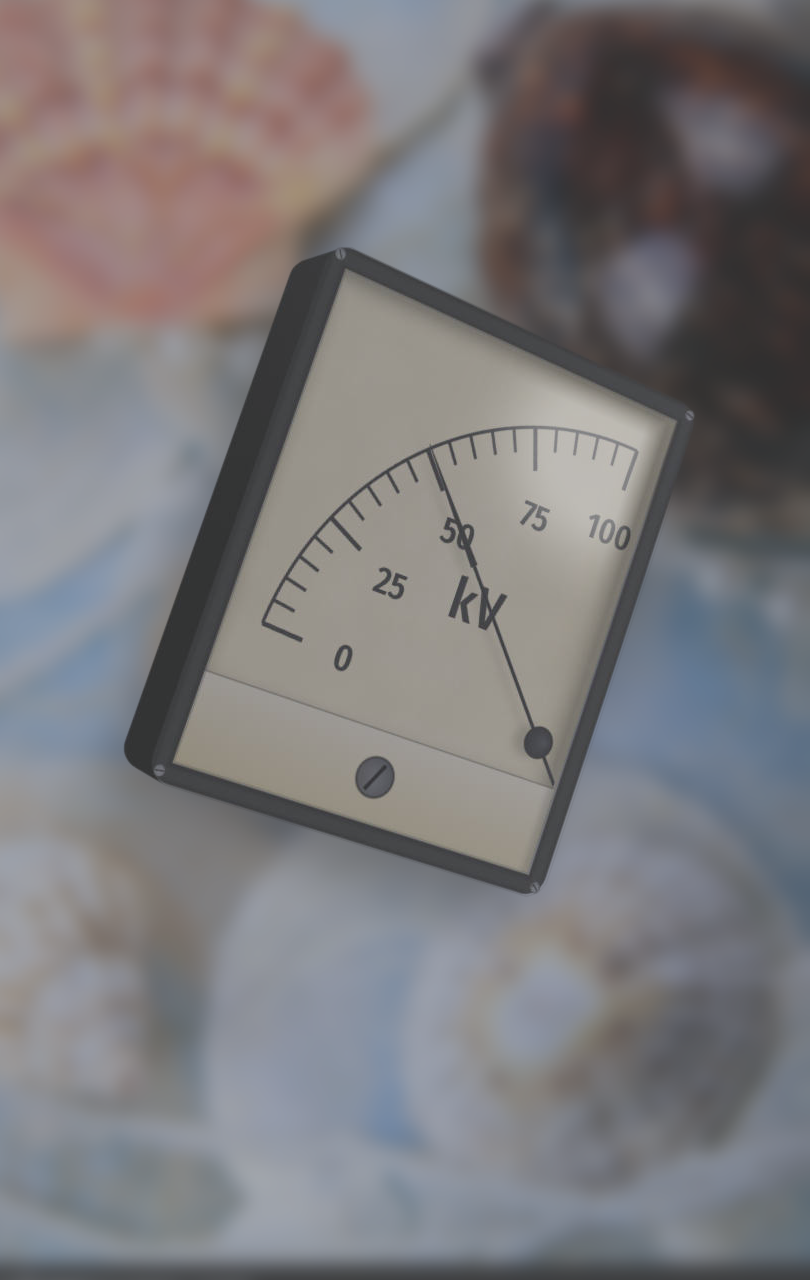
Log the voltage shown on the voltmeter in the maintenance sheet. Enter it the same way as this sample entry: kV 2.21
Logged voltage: kV 50
